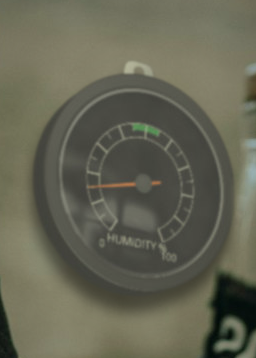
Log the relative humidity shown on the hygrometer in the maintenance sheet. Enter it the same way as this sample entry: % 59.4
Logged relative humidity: % 15
